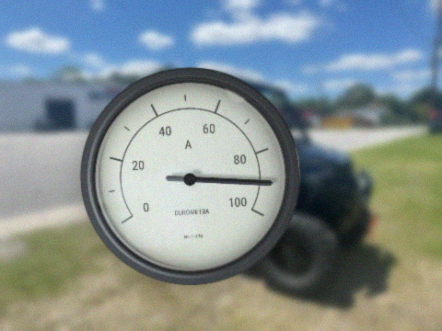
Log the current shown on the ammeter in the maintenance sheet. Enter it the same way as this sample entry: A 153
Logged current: A 90
